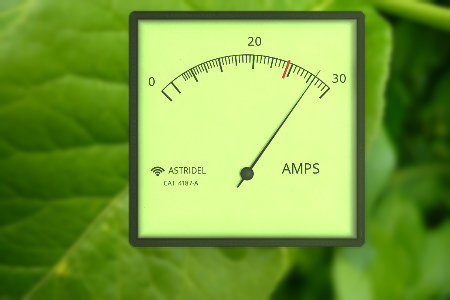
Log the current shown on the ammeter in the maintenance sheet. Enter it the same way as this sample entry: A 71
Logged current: A 28
